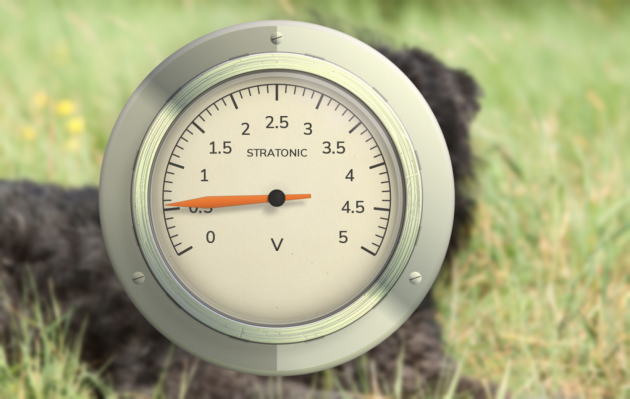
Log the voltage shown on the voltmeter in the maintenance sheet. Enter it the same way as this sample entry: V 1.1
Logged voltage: V 0.55
